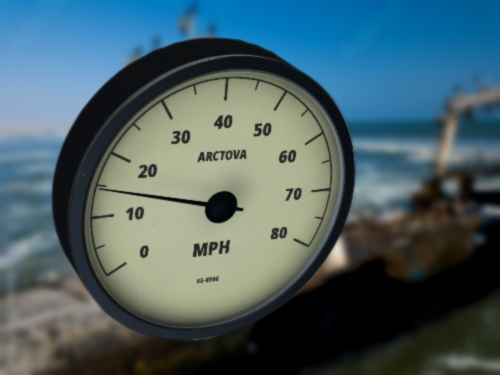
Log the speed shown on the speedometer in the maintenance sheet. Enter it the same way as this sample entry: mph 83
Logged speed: mph 15
